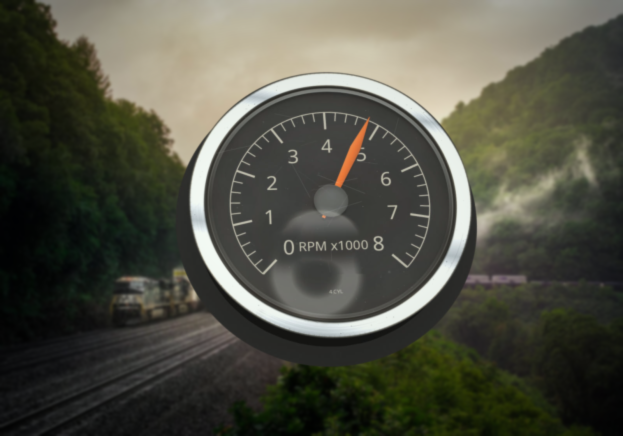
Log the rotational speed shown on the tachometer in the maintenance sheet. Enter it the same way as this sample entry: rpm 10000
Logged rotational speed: rpm 4800
